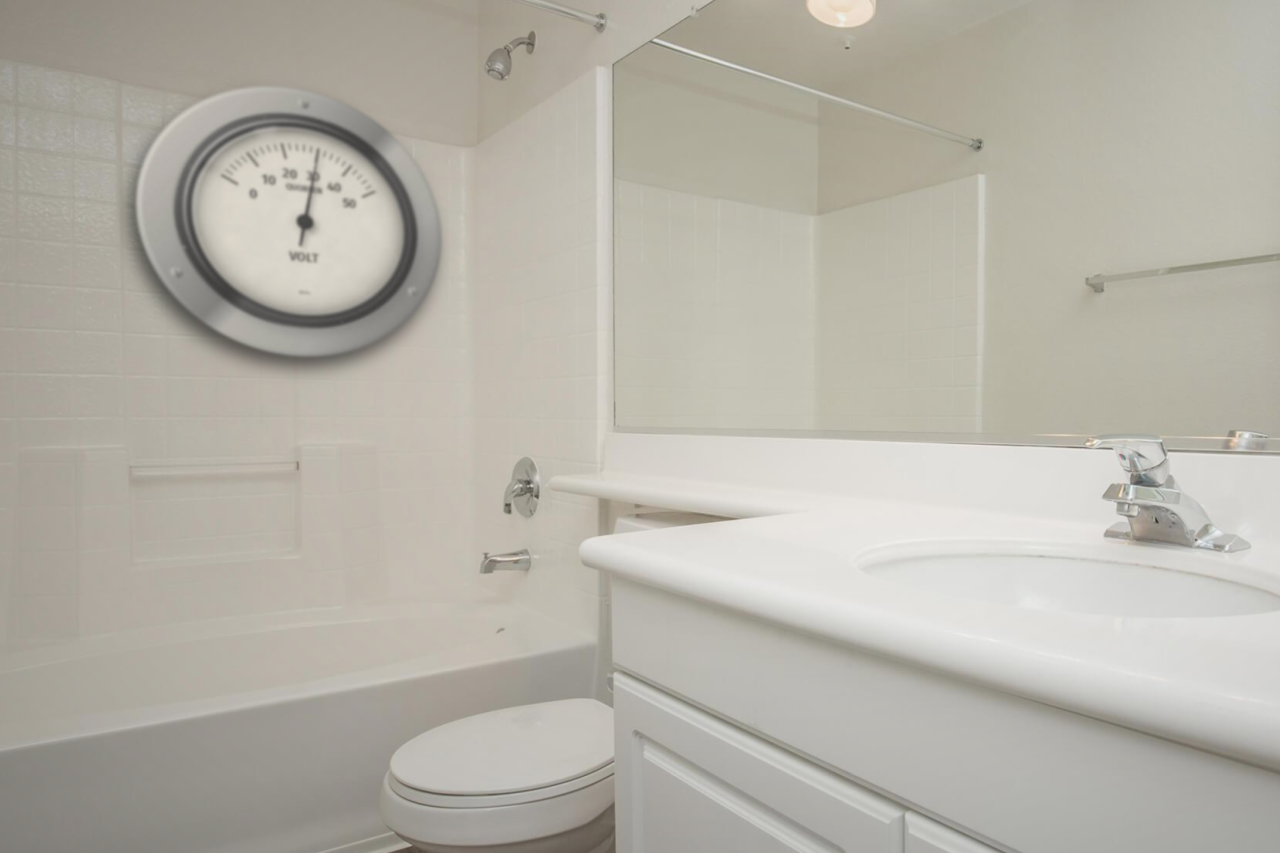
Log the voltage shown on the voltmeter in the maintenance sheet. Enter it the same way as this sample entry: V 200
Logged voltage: V 30
